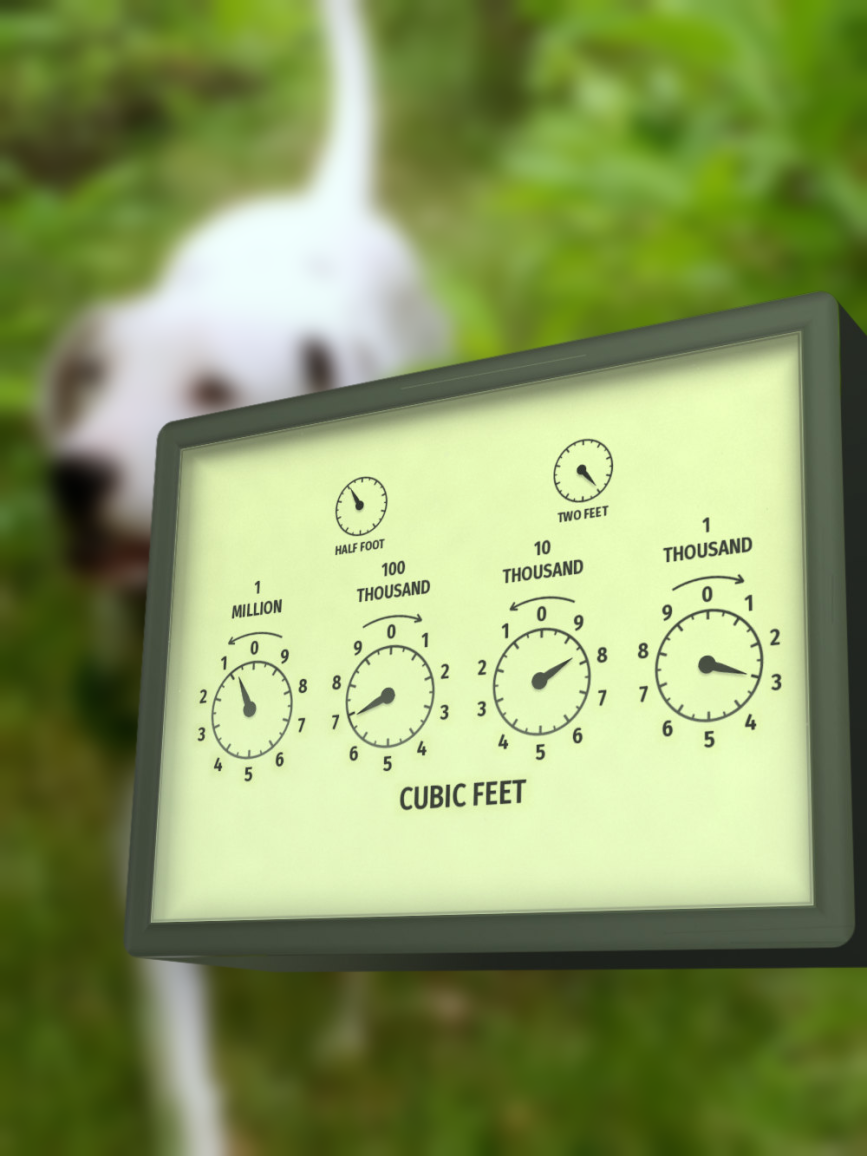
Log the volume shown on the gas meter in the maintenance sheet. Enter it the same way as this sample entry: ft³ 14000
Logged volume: ft³ 68300
